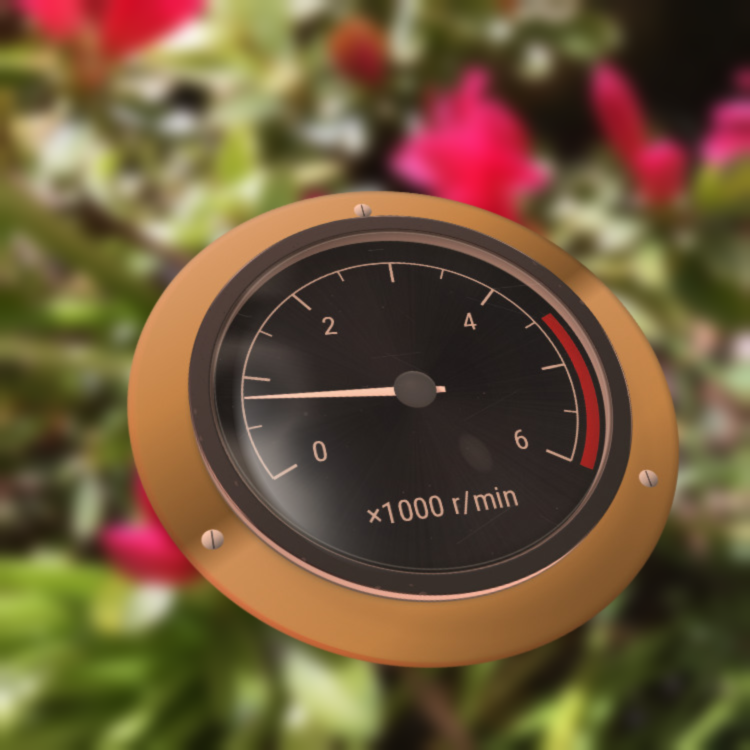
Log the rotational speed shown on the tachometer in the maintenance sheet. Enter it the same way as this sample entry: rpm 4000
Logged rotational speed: rpm 750
